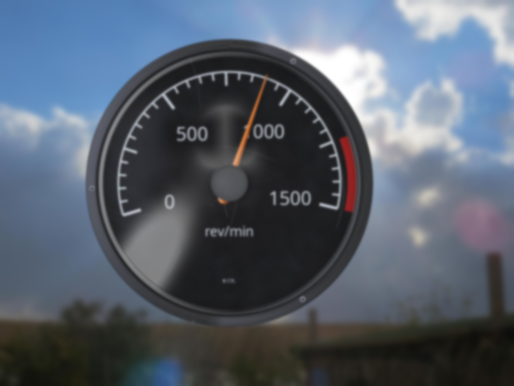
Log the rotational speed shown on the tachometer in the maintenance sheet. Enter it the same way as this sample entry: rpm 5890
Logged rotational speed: rpm 900
